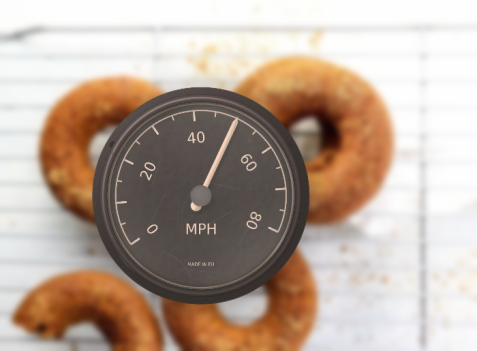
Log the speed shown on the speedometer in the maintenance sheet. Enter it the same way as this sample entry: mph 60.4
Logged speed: mph 50
